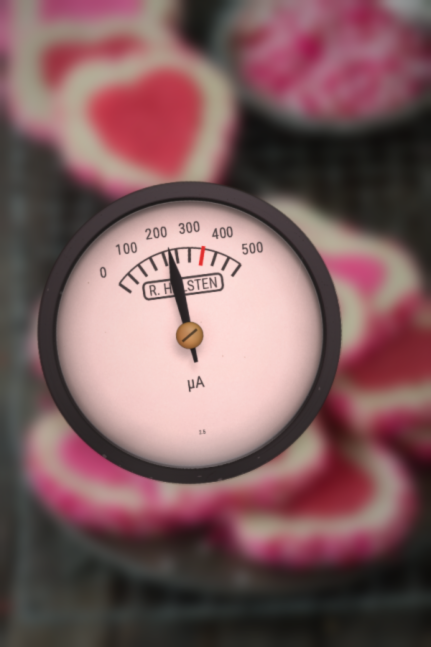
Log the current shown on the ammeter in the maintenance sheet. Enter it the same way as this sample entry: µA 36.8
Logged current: µA 225
